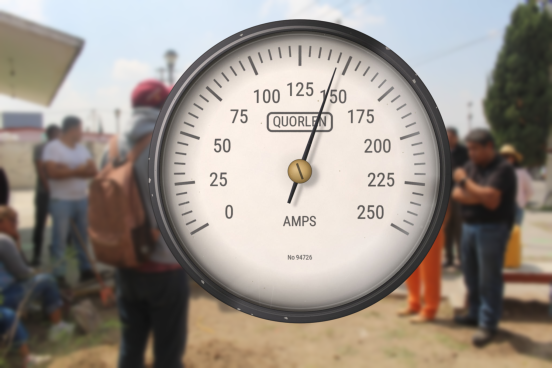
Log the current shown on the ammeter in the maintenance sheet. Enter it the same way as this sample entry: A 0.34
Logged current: A 145
